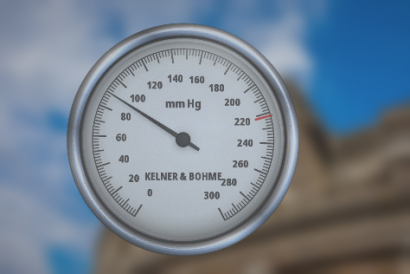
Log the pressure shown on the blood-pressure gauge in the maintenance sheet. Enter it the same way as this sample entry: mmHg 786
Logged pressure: mmHg 90
